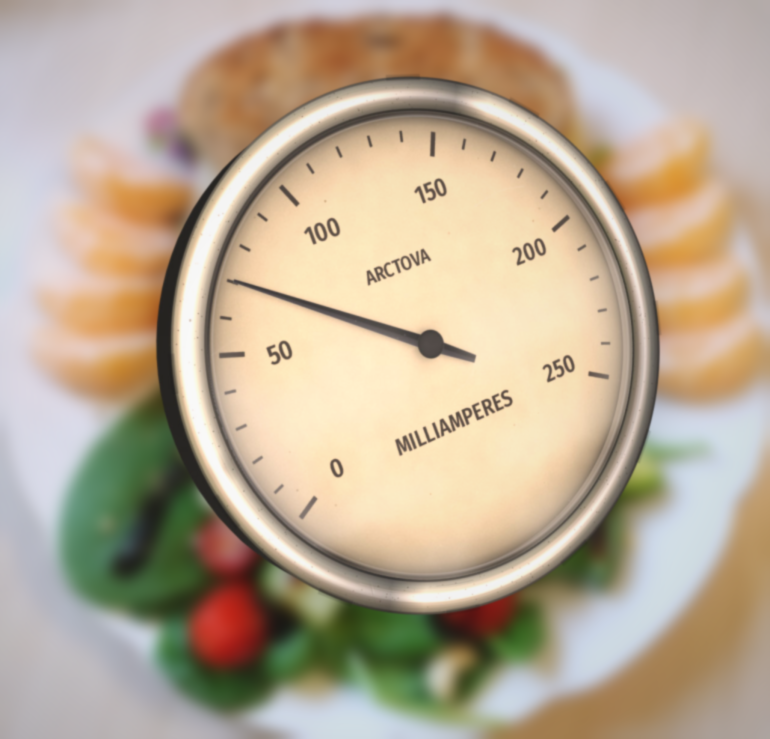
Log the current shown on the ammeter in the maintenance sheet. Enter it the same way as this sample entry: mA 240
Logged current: mA 70
